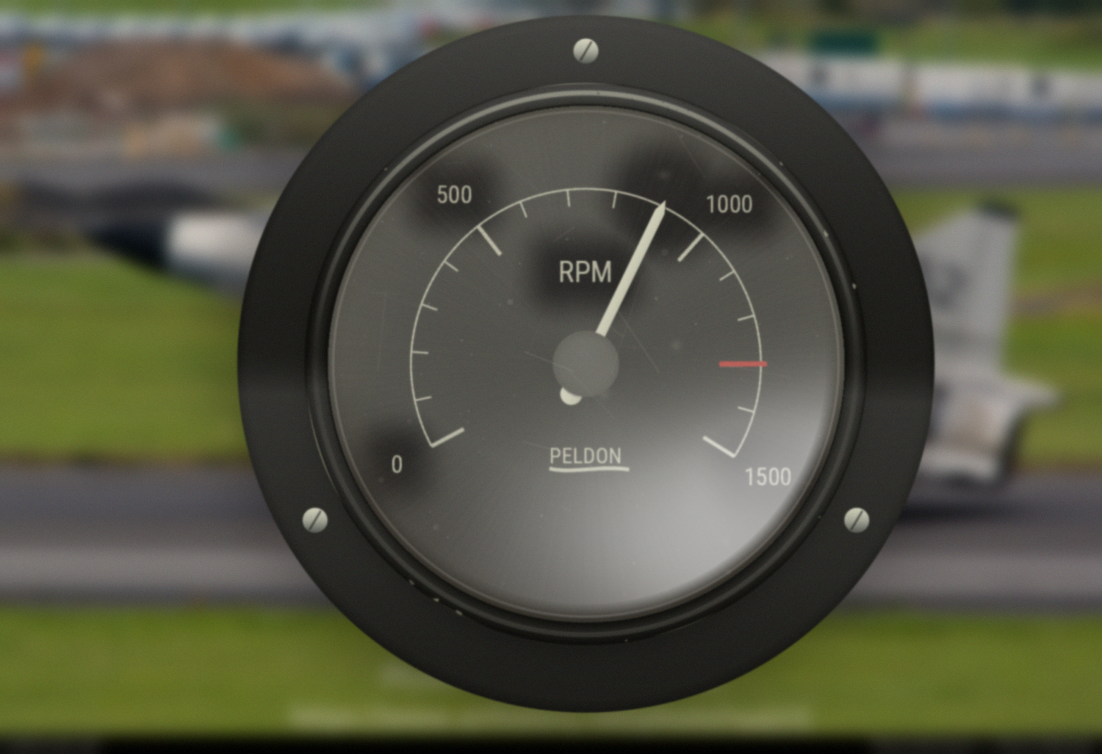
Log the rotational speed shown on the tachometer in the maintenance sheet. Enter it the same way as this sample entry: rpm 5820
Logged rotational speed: rpm 900
